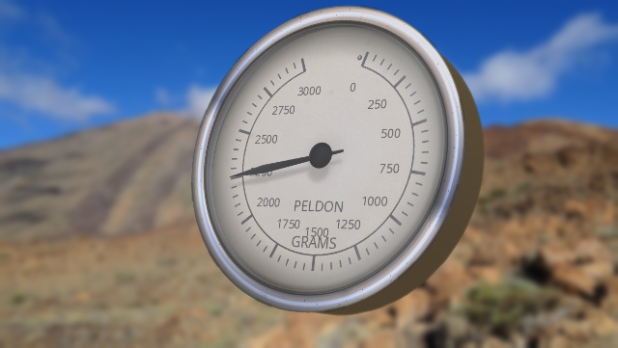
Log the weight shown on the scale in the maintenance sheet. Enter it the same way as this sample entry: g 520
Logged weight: g 2250
